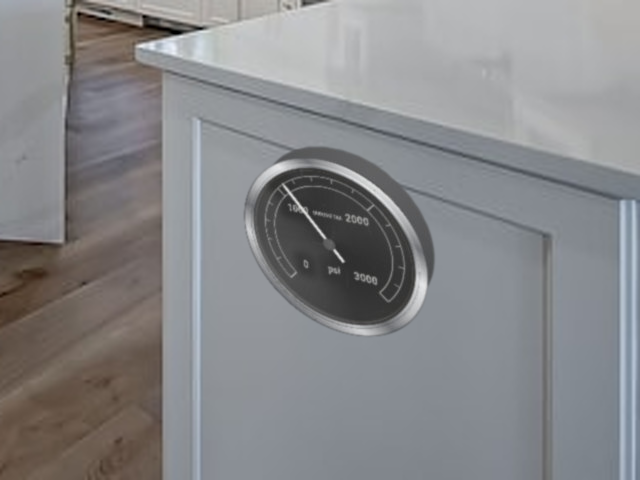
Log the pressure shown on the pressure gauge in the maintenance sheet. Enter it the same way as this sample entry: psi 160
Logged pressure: psi 1100
